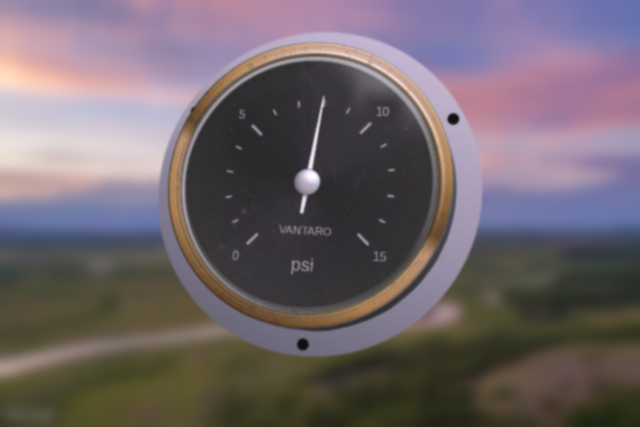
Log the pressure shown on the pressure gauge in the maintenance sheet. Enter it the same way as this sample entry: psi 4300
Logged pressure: psi 8
